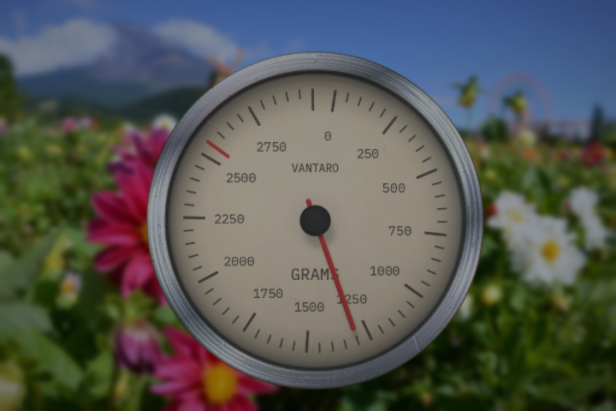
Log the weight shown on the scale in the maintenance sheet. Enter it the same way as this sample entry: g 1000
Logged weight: g 1300
